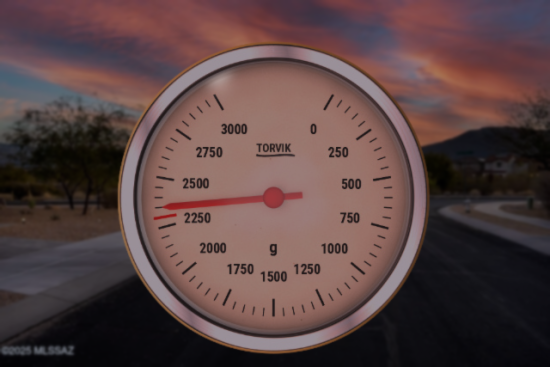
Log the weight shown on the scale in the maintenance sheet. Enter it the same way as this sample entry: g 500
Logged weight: g 2350
